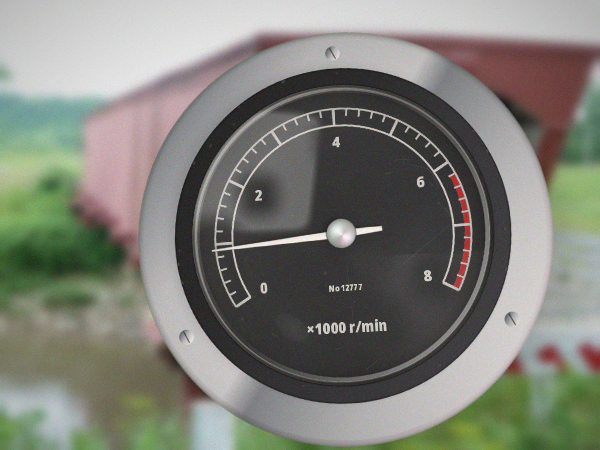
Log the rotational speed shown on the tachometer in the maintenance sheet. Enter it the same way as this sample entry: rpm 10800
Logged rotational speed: rpm 900
